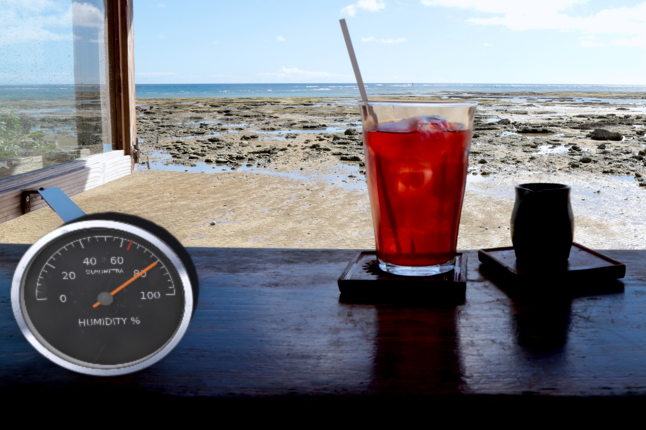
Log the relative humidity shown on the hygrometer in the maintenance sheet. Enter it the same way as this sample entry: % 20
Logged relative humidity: % 80
